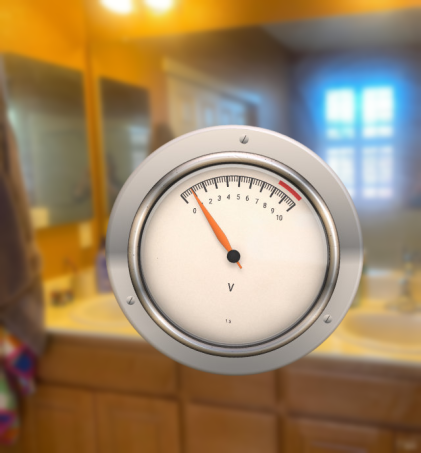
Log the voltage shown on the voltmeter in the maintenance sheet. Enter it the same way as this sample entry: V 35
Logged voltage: V 1
